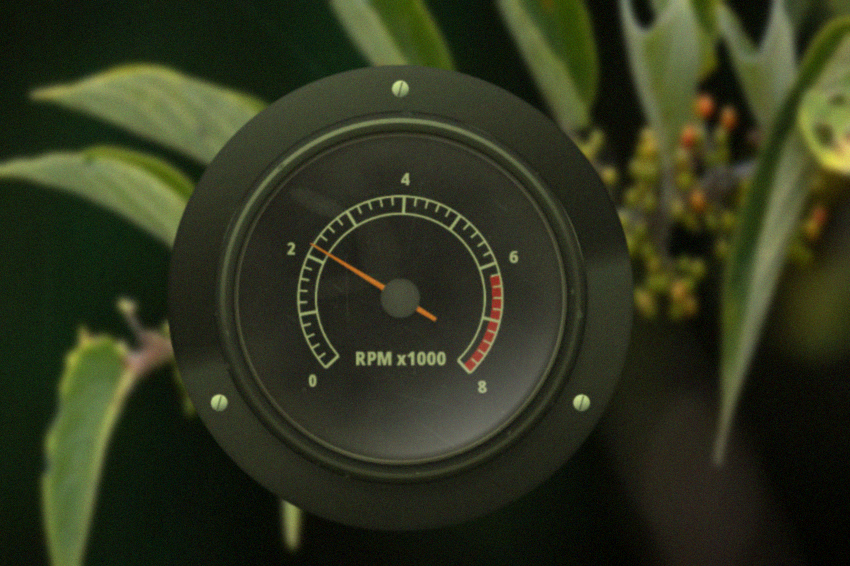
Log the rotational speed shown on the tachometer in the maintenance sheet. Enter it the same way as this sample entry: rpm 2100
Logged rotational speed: rpm 2200
